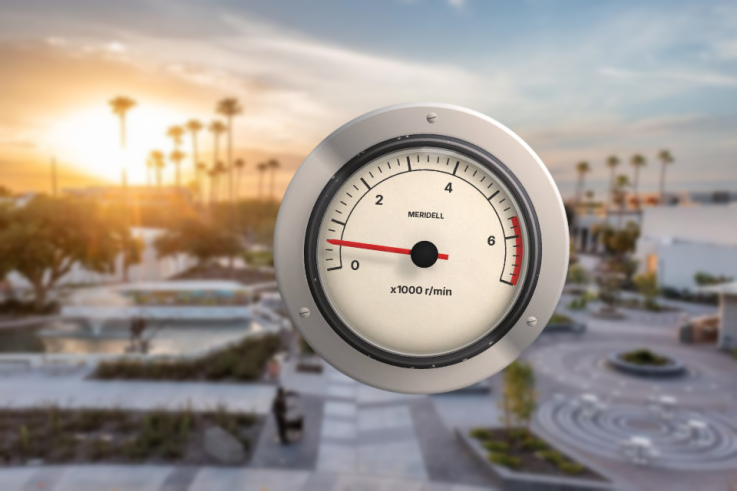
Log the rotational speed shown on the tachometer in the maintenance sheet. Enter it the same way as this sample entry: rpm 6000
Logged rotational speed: rpm 600
